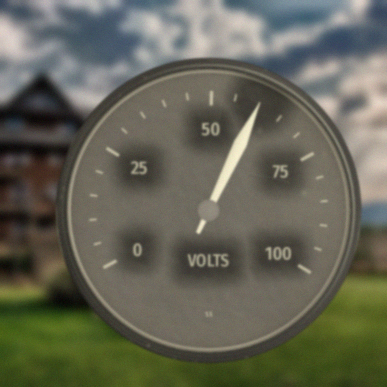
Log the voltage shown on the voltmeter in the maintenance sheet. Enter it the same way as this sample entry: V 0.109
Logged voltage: V 60
